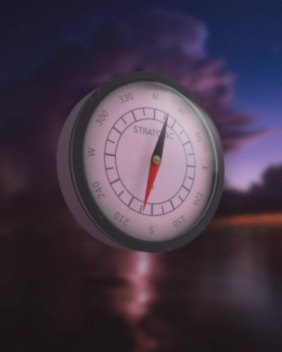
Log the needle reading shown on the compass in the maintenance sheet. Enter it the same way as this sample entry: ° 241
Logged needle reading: ° 195
